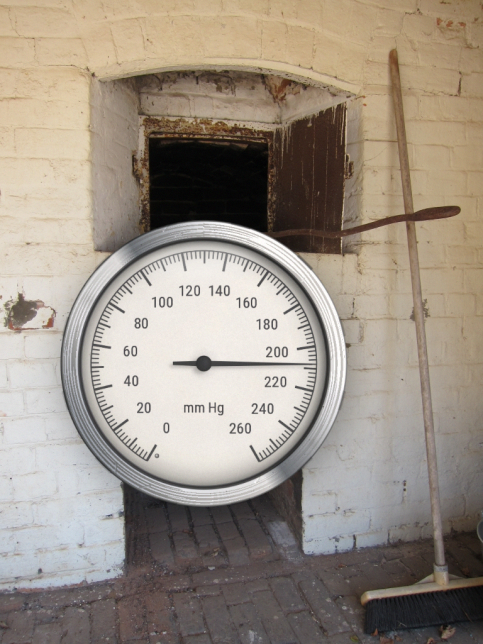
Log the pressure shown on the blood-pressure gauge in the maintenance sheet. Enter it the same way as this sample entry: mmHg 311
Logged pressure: mmHg 208
